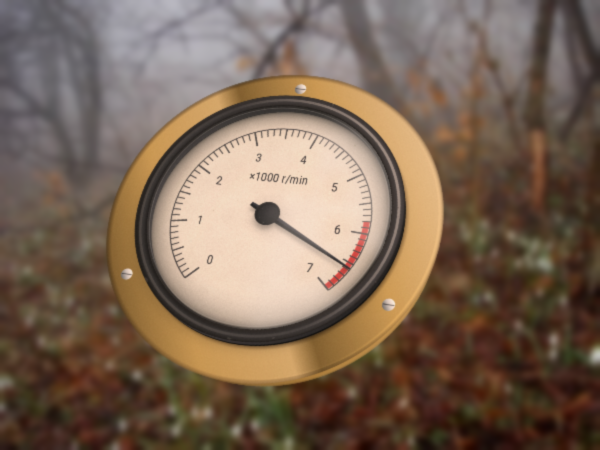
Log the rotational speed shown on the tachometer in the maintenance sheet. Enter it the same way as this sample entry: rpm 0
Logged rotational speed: rpm 6600
